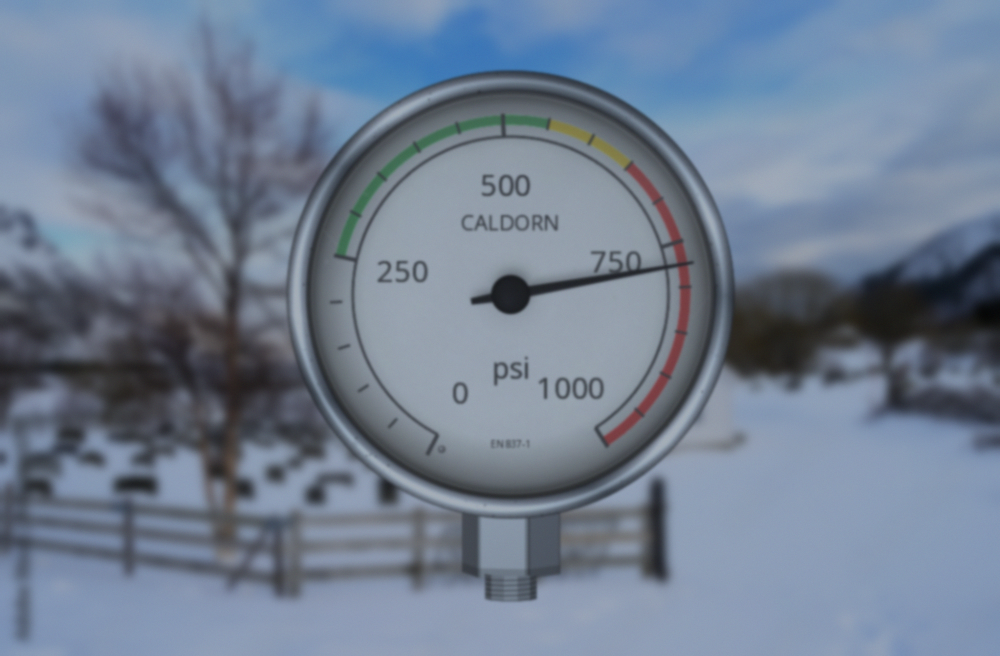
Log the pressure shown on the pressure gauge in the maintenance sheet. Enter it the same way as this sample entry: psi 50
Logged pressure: psi 775
